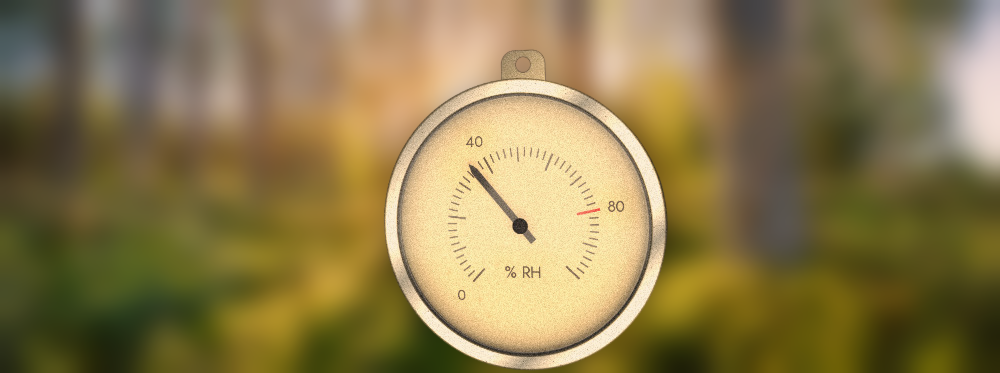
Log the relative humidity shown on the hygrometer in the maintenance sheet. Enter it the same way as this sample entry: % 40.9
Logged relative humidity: % 36
